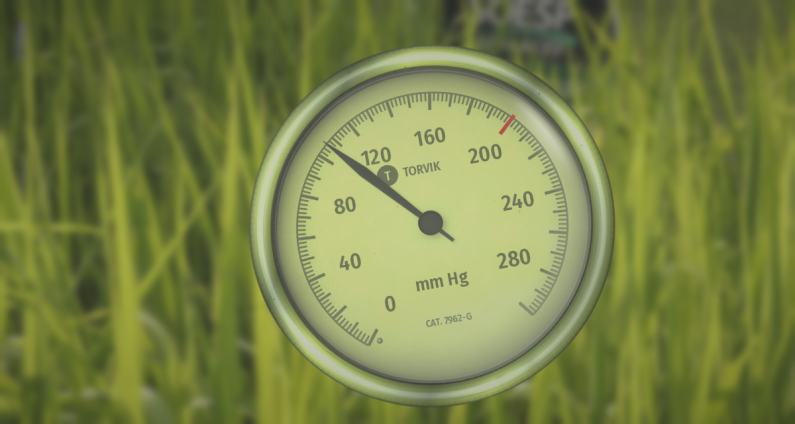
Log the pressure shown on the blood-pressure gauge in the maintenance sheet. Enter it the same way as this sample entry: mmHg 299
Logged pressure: mmHg 106
